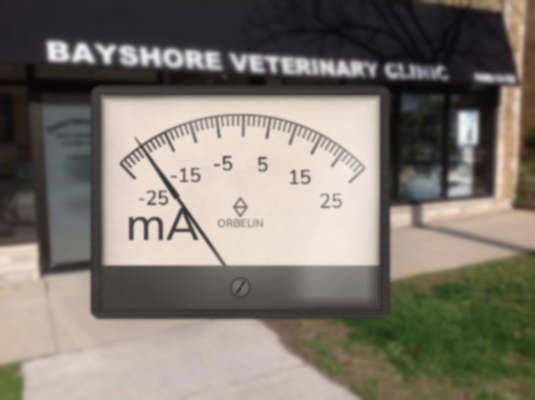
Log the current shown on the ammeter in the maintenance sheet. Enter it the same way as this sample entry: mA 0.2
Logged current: mA -20
